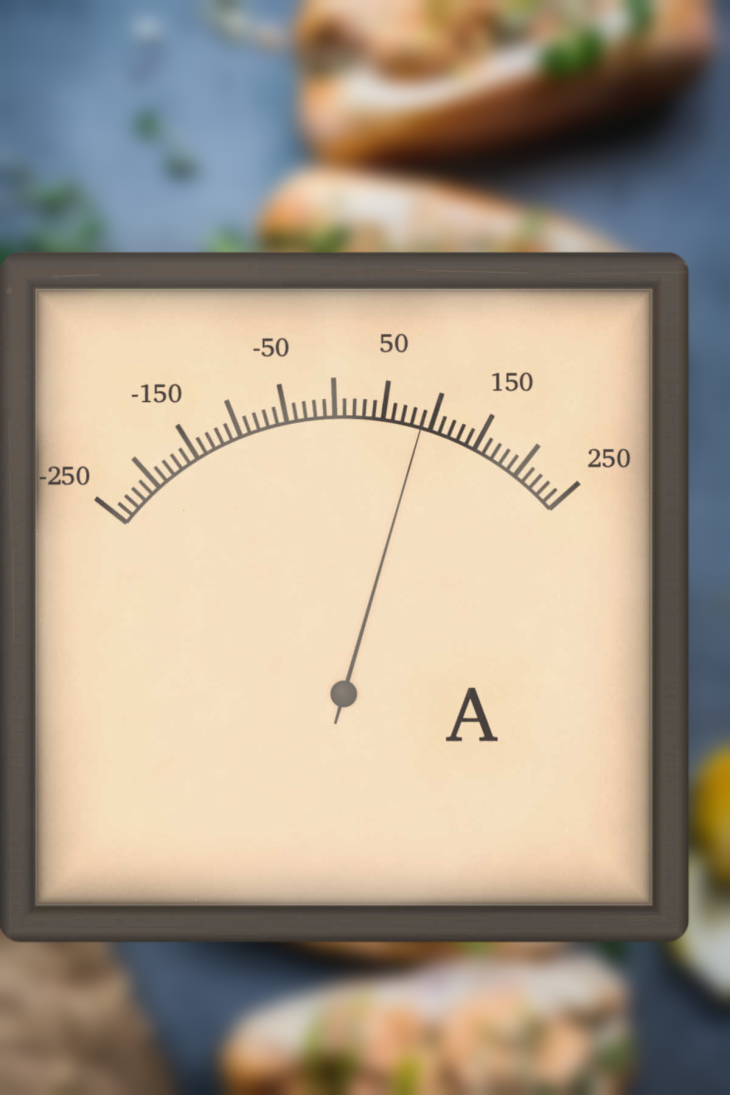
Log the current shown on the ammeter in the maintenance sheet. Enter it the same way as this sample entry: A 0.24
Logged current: A 90
